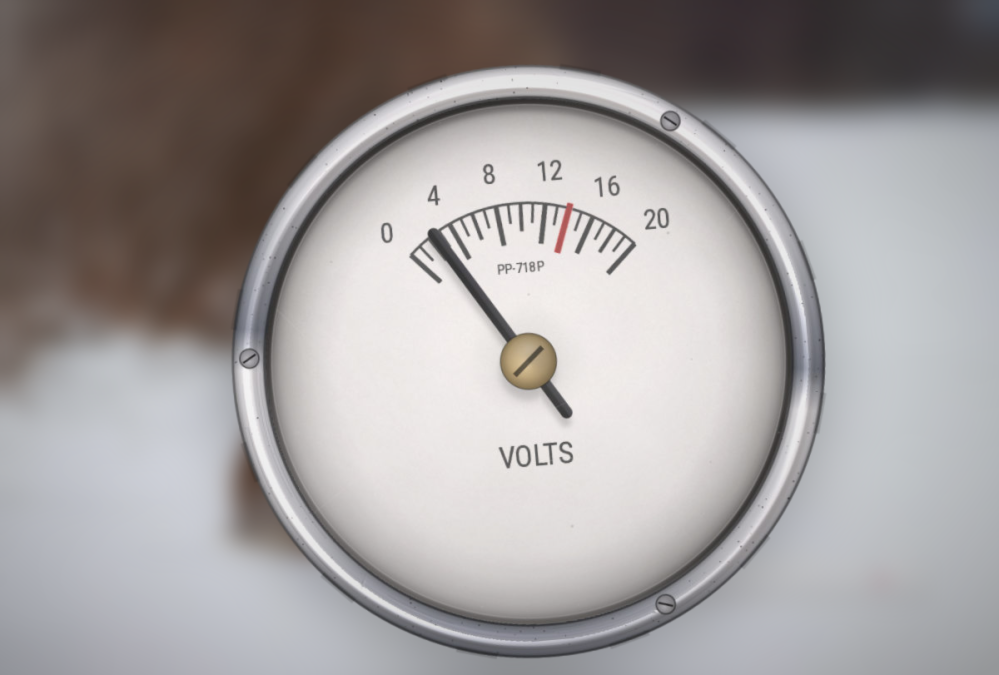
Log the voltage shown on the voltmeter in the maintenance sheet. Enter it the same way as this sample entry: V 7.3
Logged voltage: V 2.5
